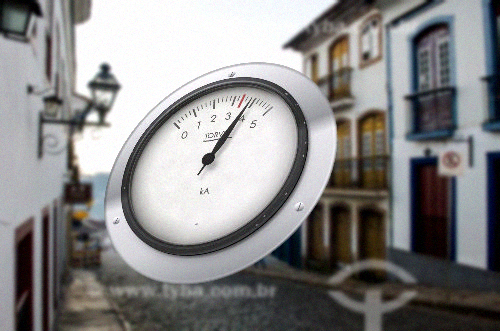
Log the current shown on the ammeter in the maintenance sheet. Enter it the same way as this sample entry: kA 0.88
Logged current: kA 4
